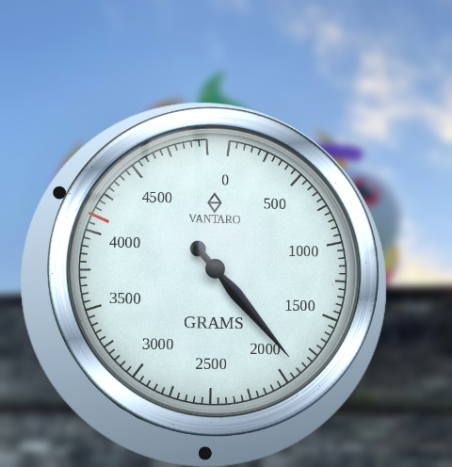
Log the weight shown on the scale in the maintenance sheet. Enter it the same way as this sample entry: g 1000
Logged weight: g 1900
